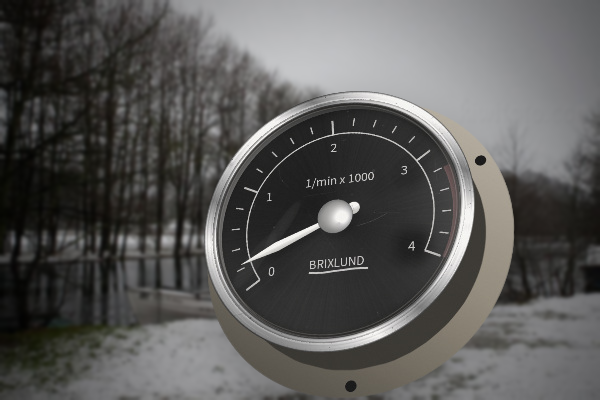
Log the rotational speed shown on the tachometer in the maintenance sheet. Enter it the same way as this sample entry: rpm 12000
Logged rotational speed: rpm 200
